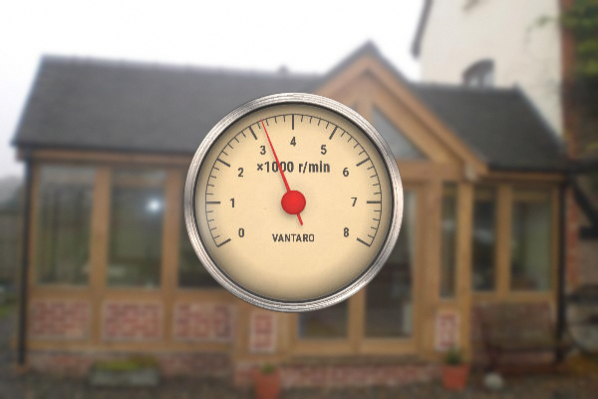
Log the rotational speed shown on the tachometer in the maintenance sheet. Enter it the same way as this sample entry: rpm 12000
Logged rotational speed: rpm 3300
